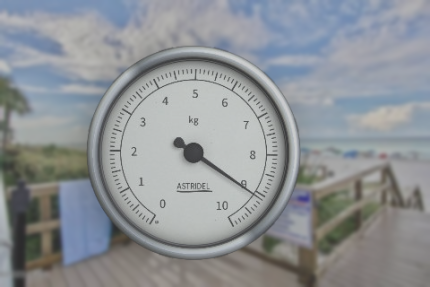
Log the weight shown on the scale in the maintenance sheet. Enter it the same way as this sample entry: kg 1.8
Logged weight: kg 9.1
